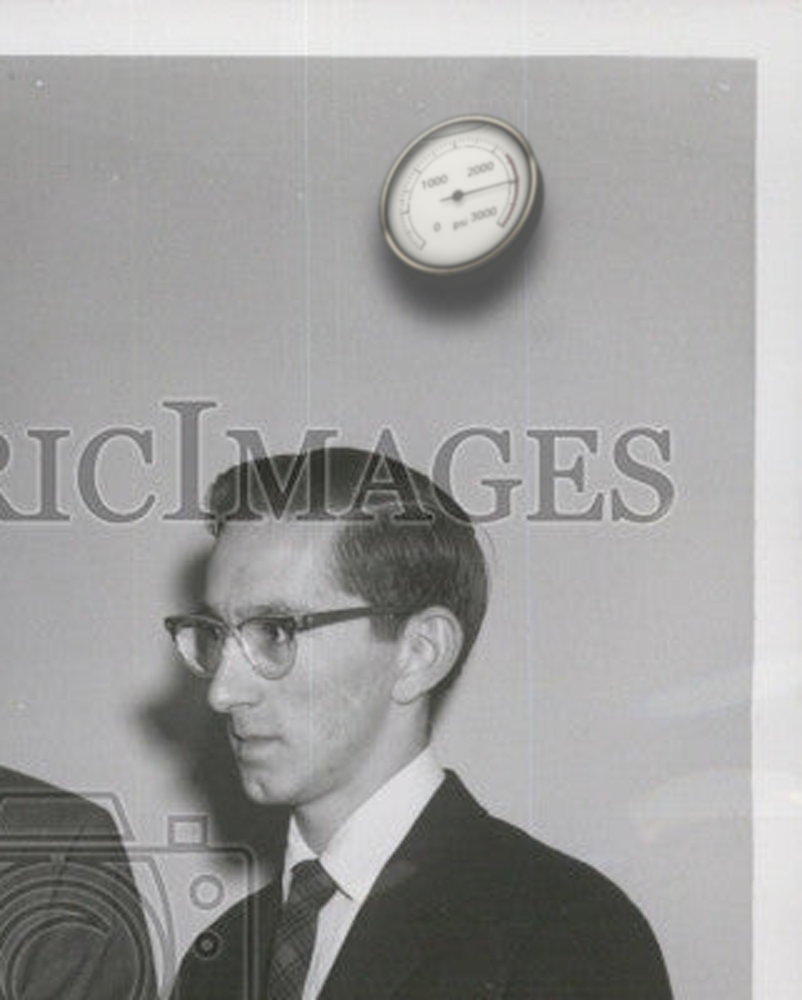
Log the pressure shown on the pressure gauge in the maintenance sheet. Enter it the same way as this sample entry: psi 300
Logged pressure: psi 2500
